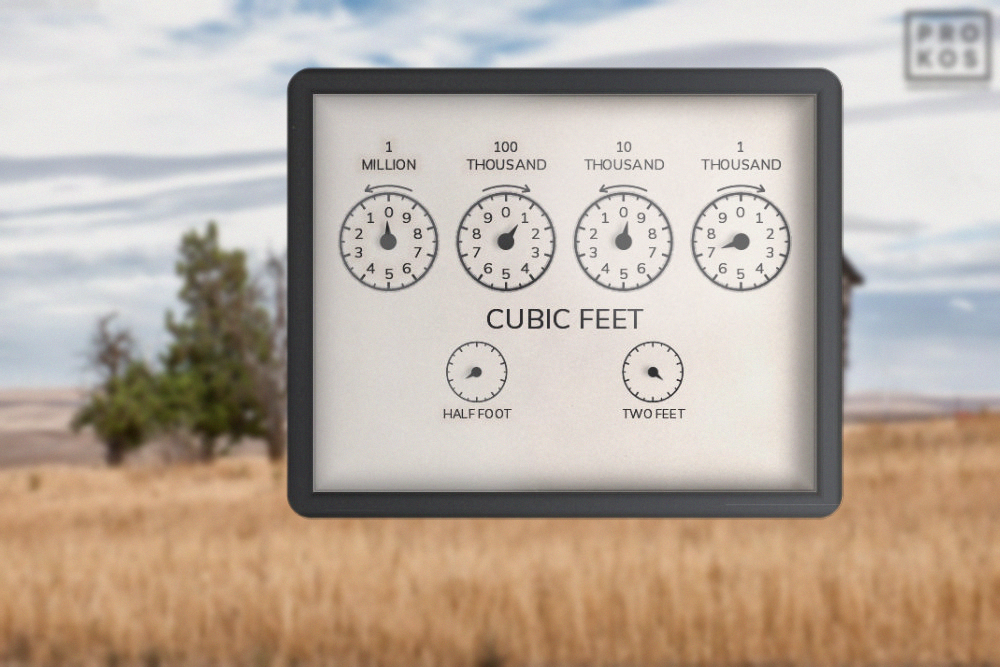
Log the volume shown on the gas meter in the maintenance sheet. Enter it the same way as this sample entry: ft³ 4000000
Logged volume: ft³ 9700
